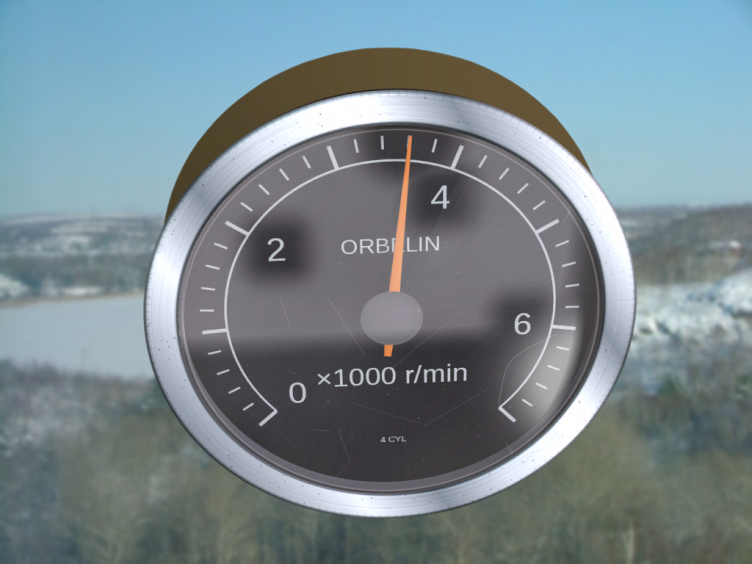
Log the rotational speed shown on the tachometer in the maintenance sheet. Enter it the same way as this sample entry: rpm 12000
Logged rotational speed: rpm 3600
